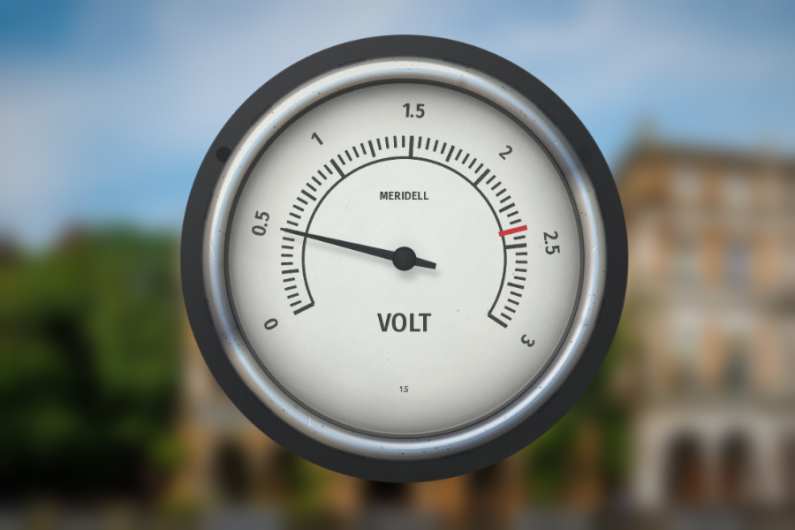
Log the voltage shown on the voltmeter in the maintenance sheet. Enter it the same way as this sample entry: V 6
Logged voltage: V 0.5
